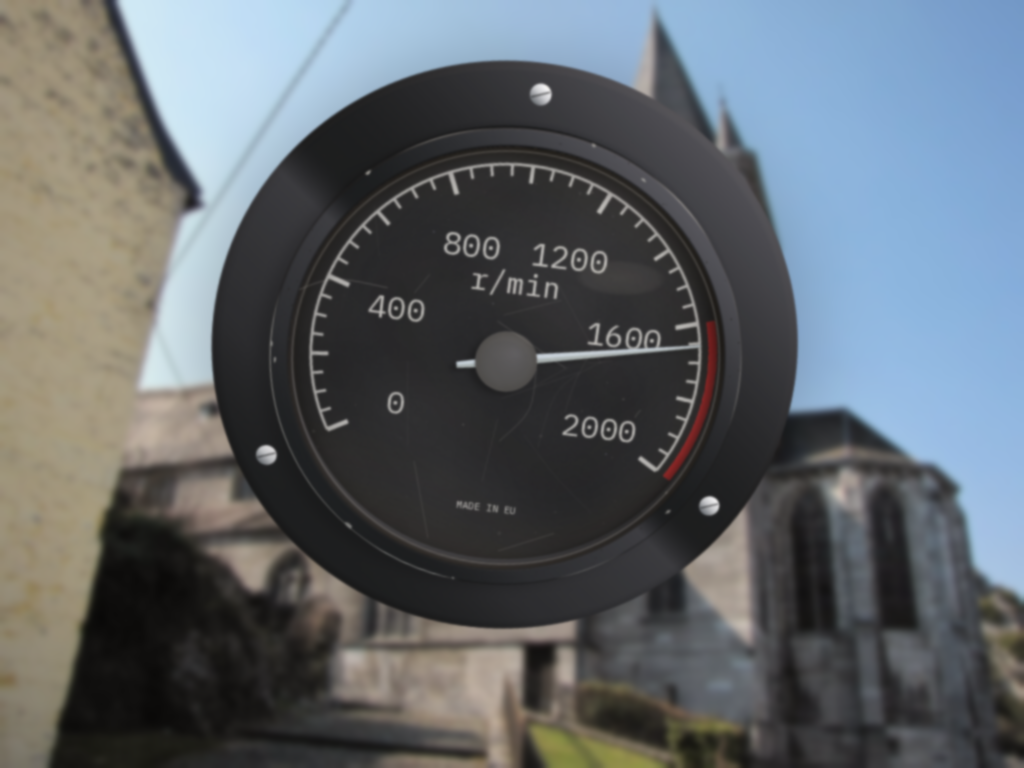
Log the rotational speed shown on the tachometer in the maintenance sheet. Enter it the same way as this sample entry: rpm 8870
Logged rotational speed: rpm 1650
